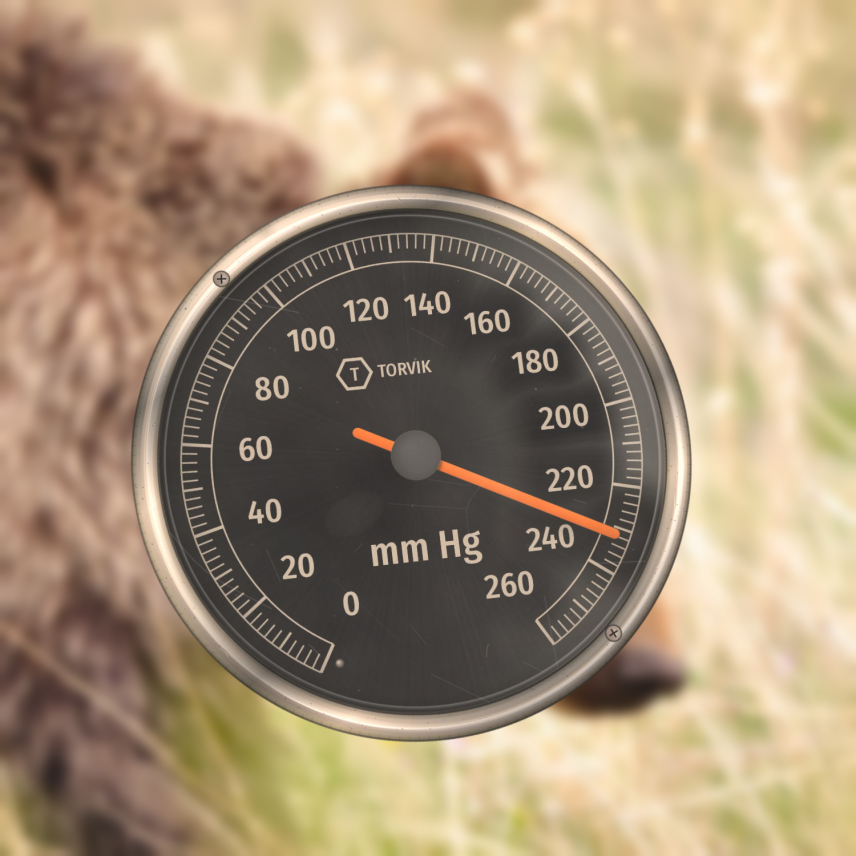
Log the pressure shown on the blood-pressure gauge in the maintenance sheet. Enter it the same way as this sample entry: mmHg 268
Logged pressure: mmHg 232
